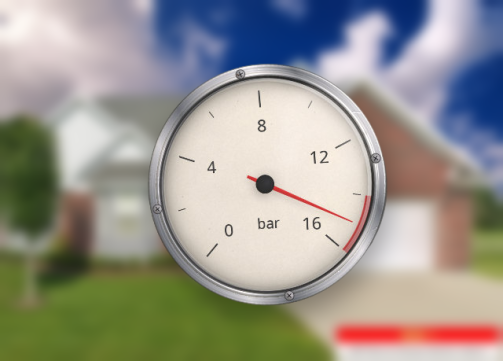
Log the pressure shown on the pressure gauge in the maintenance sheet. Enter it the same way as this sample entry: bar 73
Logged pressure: bar 15
